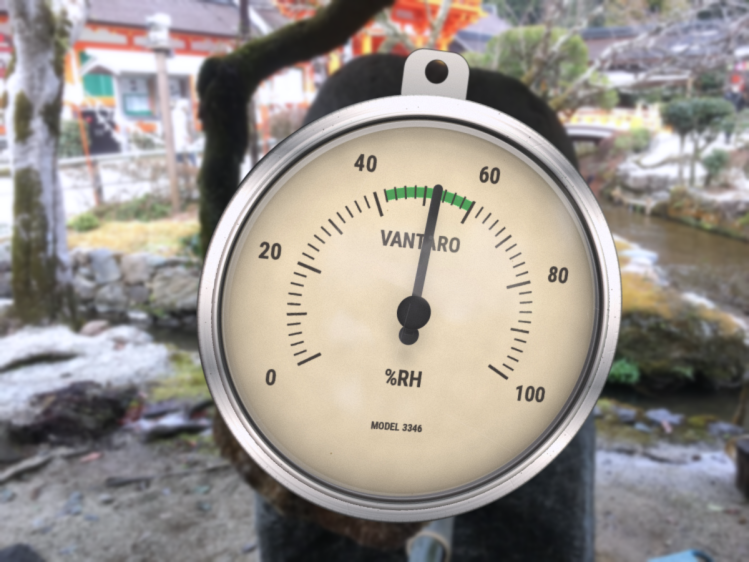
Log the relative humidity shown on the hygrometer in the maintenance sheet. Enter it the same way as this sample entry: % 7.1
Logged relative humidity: % 52
